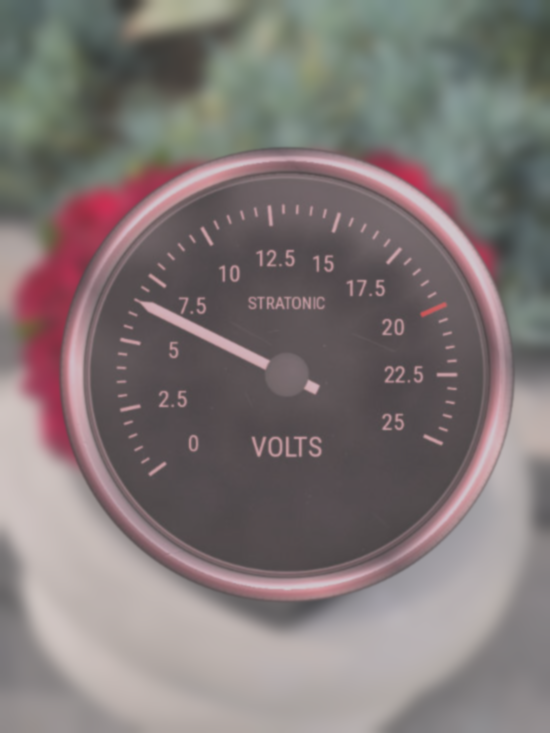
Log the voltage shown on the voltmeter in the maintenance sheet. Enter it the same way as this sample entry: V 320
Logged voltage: V 6.5
